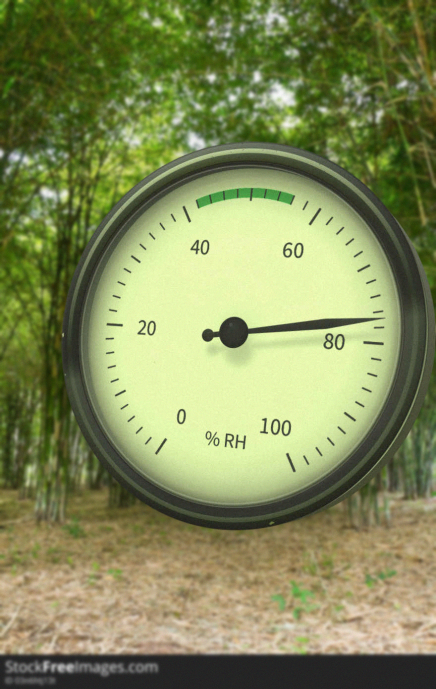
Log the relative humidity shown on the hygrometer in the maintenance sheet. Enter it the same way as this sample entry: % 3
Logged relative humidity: % 77
